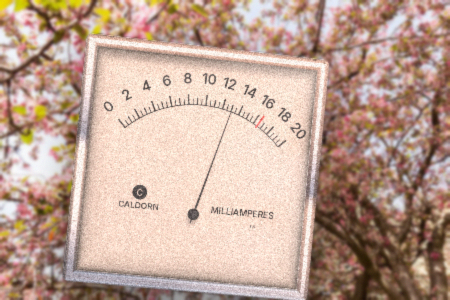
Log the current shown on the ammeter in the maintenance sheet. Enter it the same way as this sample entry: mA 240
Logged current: mA 13
